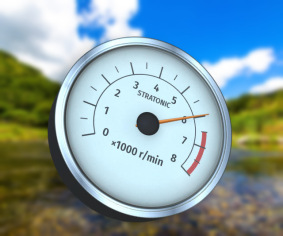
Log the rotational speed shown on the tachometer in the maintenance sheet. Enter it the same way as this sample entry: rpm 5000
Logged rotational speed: rpm 6000
